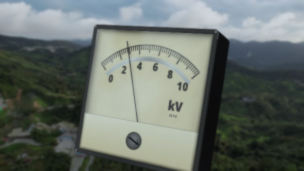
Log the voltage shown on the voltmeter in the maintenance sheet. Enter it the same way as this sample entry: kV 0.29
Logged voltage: kV 3
